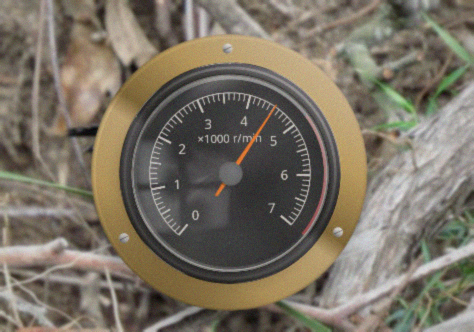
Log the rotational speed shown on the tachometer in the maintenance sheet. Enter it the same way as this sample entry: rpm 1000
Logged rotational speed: rpm 4500
